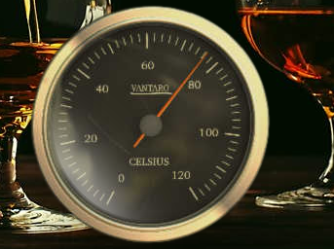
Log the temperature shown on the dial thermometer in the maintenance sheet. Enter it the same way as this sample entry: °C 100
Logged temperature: °C 76
